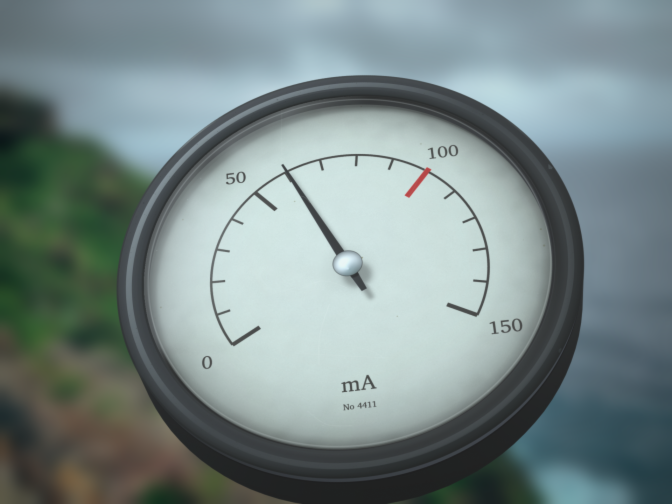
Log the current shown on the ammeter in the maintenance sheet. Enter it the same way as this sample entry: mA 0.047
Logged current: mA 60
